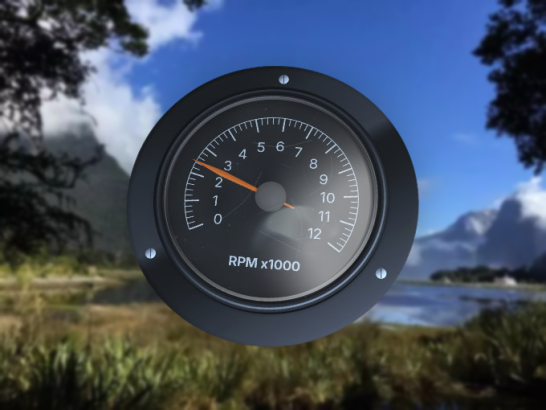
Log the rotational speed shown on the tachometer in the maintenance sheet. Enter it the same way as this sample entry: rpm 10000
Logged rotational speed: rpm 2400
